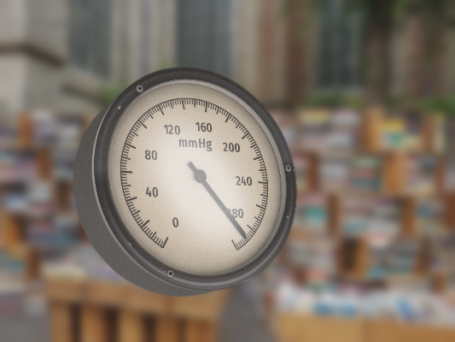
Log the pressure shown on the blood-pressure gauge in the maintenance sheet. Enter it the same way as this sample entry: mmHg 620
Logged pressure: mmHg 290
